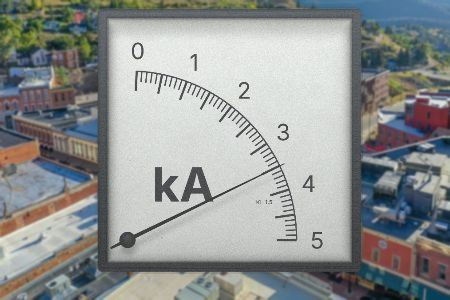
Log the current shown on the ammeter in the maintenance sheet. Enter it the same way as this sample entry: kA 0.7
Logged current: kA 3.5
